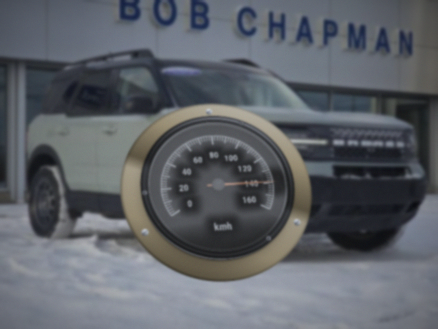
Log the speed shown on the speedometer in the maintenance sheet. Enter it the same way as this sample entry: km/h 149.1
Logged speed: km/h 140
